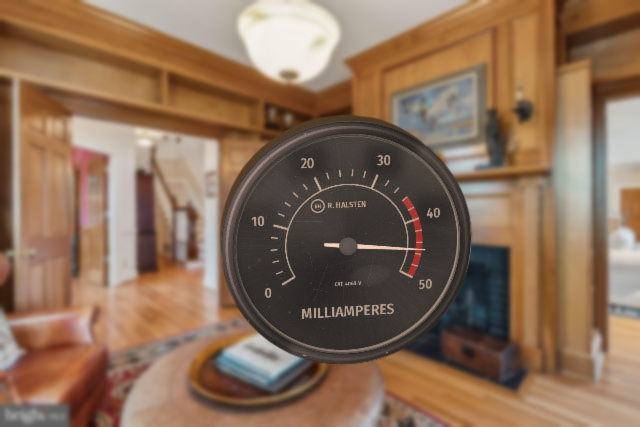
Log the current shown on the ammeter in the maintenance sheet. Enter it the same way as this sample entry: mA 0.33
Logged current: mA 45
